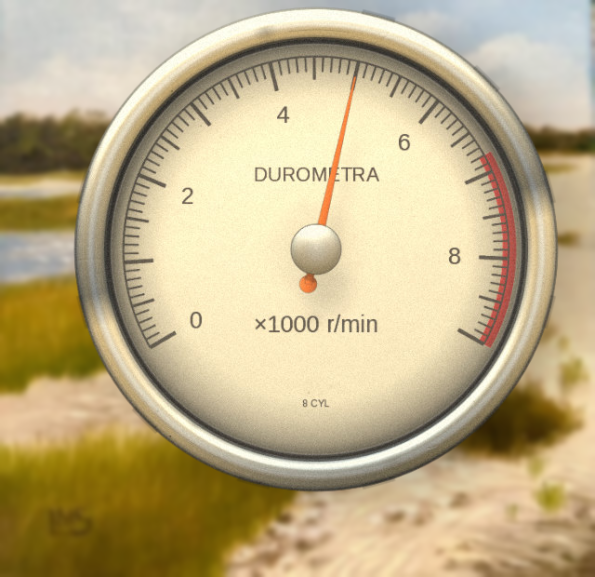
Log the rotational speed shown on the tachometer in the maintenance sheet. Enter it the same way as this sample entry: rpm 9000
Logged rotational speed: rpm 5000
